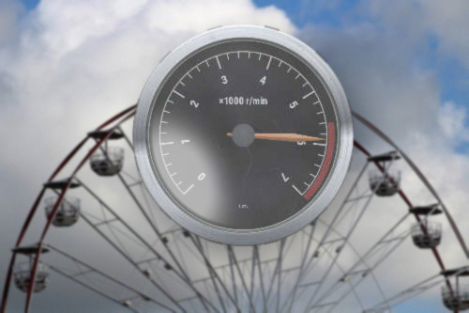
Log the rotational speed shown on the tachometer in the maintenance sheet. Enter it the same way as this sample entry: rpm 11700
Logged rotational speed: rpm 5900
